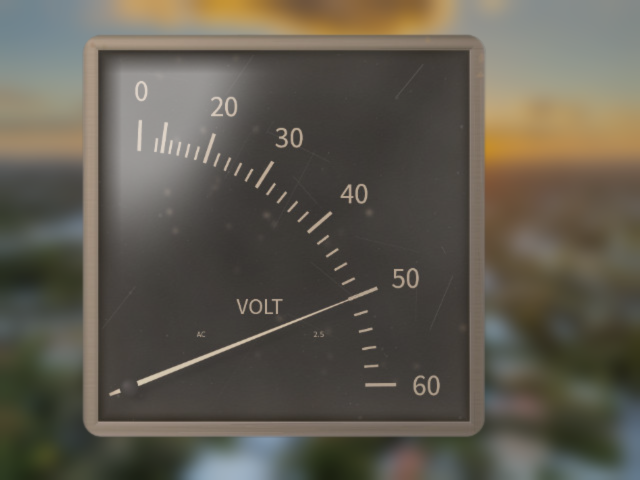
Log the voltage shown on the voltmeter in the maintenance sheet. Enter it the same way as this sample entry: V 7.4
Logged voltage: V 50
